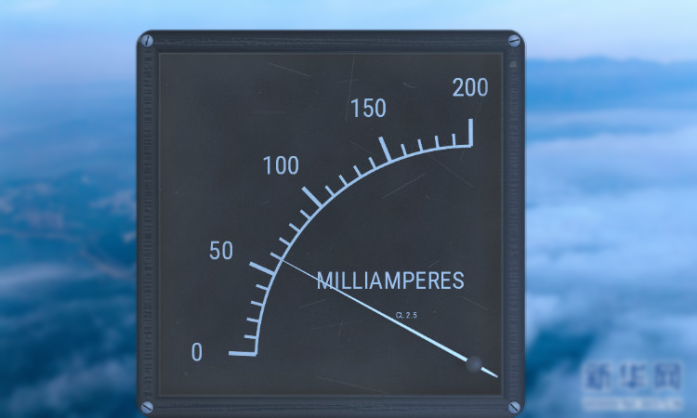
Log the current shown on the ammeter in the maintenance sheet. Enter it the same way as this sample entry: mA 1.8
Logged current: mA 60
